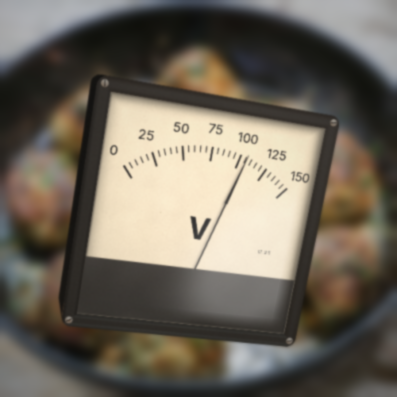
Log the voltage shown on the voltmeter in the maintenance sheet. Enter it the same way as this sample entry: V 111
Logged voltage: V 105
